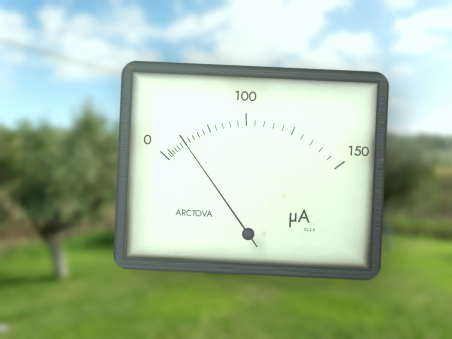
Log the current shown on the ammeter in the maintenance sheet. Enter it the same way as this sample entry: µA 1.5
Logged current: µA 50
